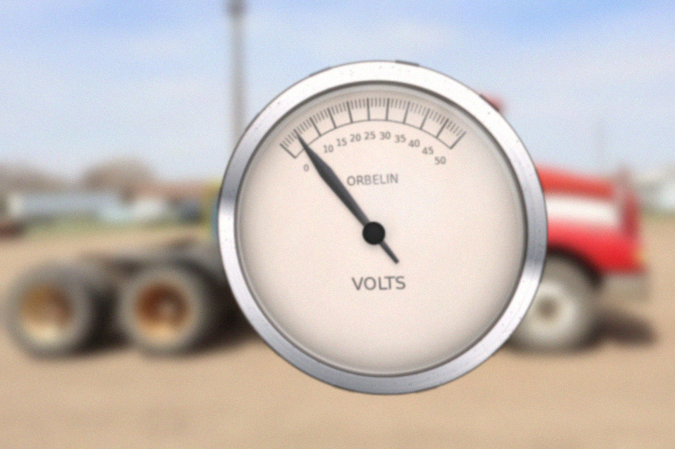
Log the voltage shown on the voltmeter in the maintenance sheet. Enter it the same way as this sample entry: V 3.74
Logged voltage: V 5
